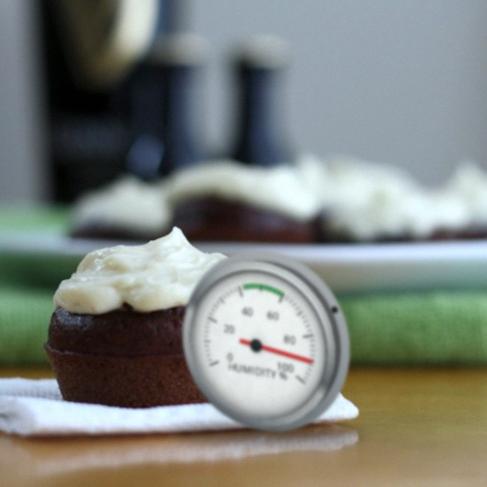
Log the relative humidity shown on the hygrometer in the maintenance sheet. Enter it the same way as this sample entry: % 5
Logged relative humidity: % 90
